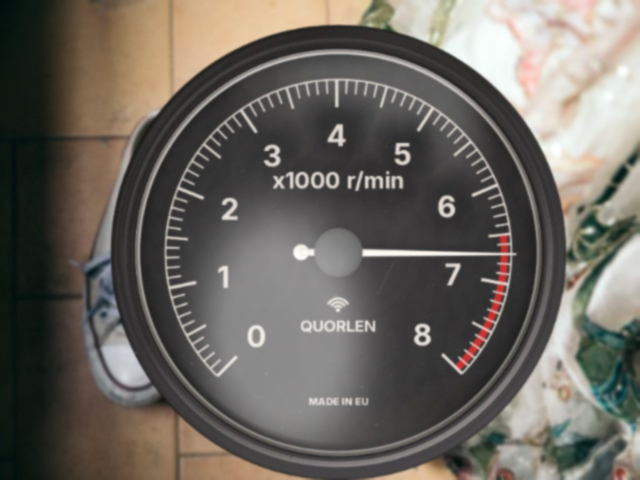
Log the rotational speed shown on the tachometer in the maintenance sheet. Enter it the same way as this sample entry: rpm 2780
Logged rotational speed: rpm 6700
